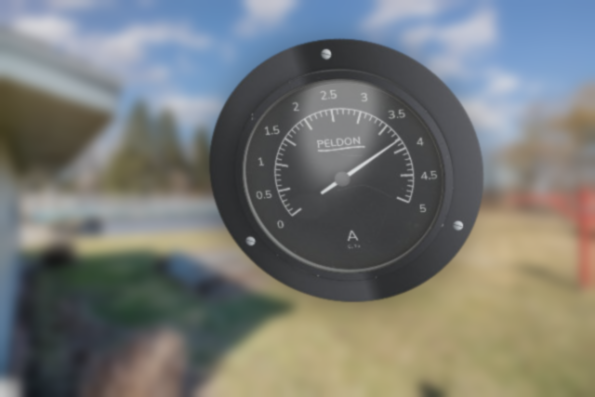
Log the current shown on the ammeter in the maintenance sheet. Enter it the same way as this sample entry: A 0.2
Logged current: A 3.8
